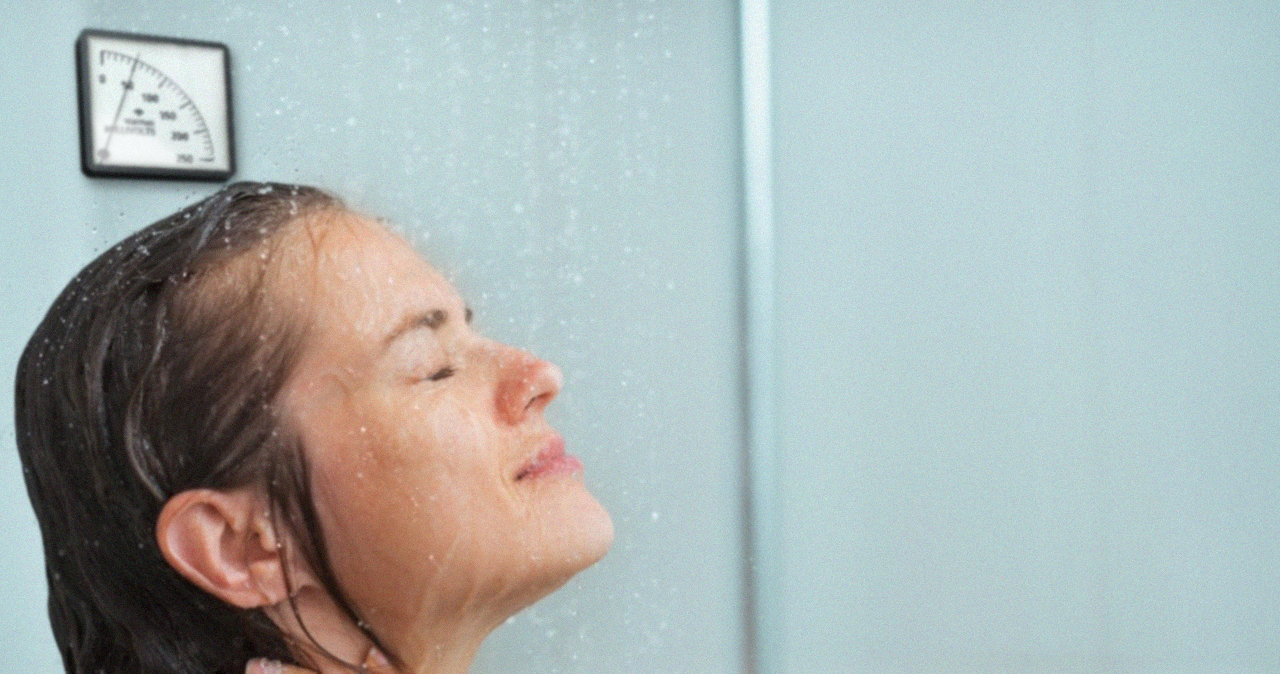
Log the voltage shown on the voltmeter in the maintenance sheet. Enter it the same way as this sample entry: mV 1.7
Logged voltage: mV 50
